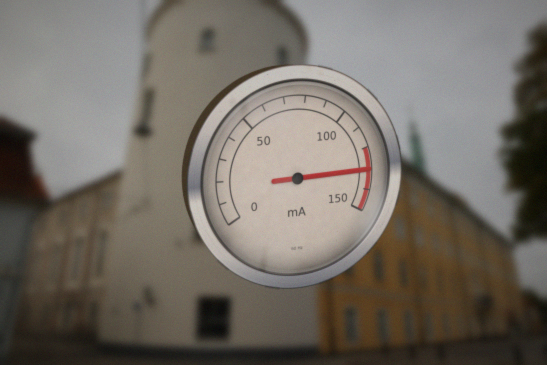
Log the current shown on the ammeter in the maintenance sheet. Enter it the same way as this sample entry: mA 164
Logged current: mA 130
